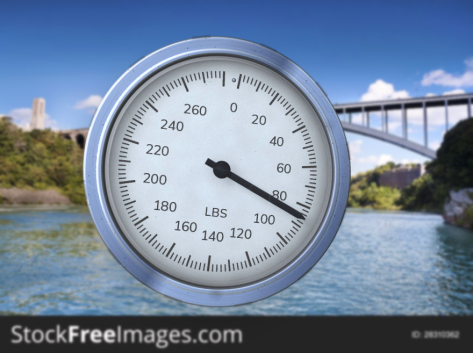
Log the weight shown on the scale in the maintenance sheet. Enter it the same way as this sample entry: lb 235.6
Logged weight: lb 86
